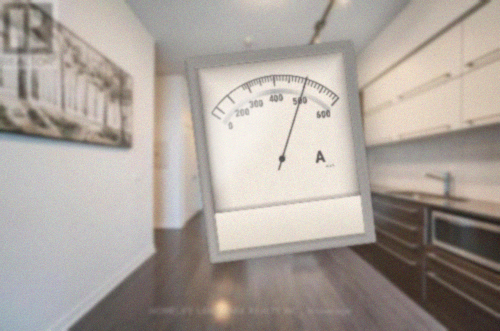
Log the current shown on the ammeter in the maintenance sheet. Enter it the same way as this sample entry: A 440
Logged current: A 500
